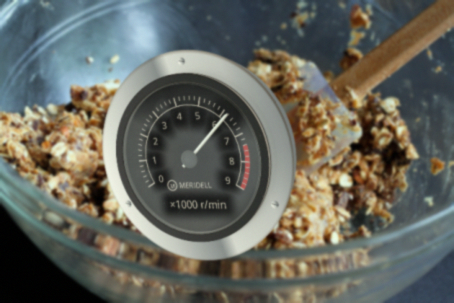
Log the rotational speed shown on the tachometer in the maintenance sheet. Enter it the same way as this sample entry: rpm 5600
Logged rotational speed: rpm 6200
